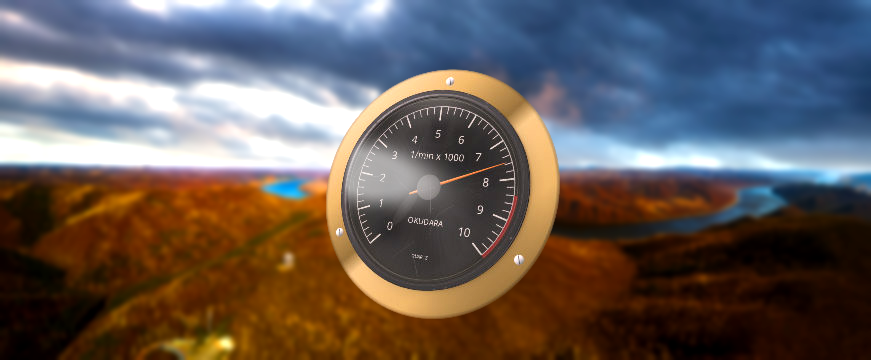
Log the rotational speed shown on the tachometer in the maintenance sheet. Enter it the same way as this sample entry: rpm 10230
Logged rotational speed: rpm 7600
